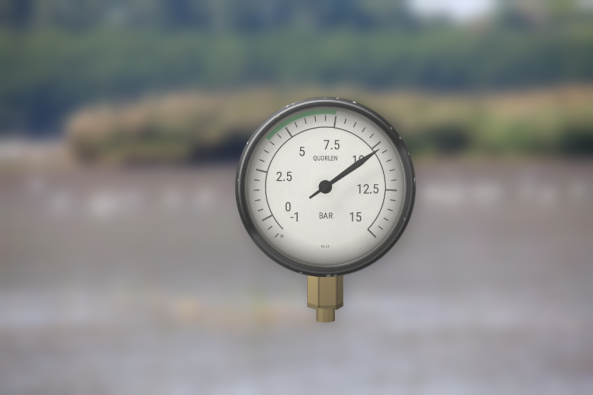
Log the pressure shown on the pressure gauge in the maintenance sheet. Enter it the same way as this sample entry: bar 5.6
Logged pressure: bar 10.25
